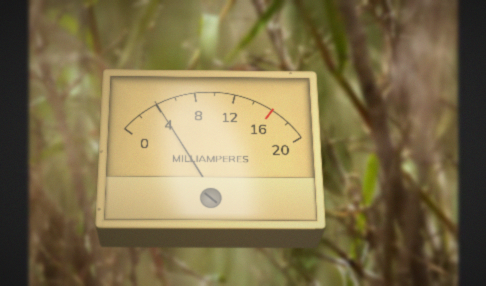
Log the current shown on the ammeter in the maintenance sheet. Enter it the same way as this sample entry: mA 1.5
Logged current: mA 4
